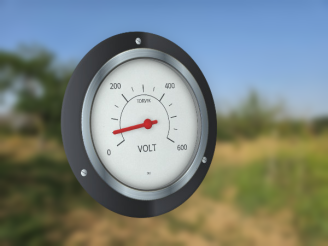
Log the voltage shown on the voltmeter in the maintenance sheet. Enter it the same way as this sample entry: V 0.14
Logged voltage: V 50
